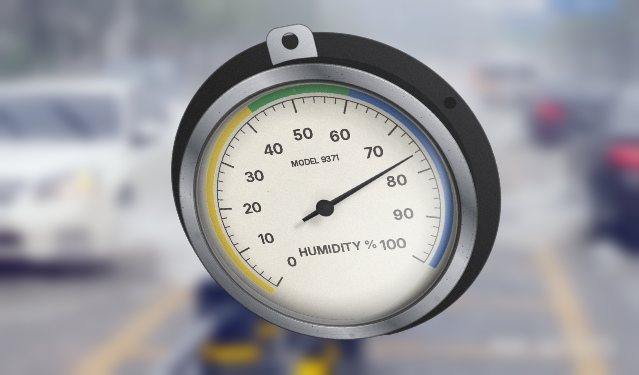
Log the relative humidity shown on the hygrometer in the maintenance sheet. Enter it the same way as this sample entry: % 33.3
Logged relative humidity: % 76
